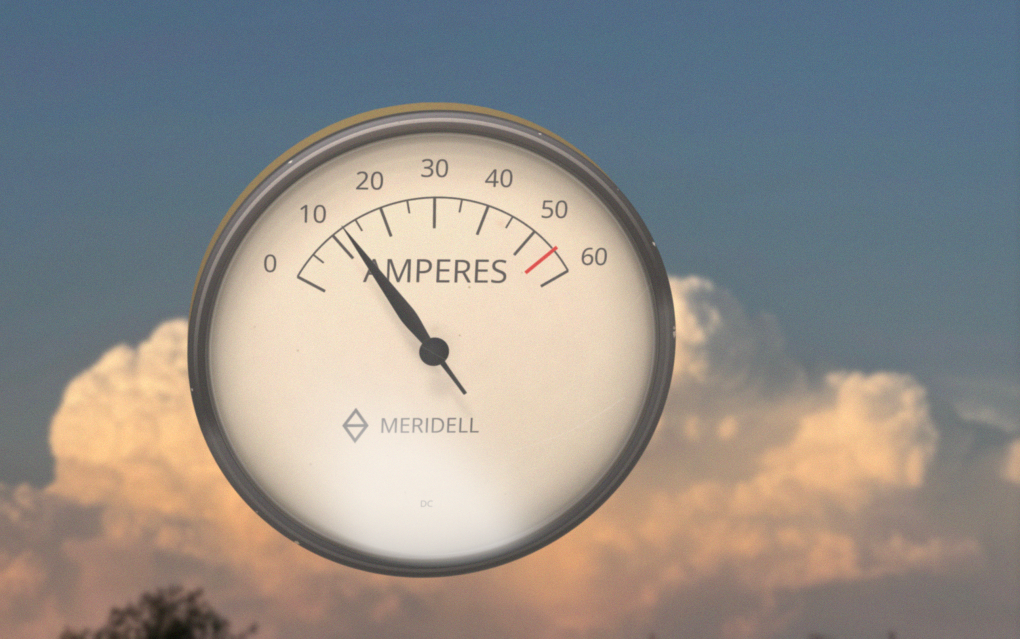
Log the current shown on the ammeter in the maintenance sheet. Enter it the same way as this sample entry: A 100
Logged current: A 12.5
